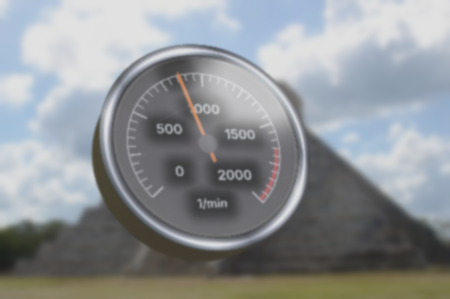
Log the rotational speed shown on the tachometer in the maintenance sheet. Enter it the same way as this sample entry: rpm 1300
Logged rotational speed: rpm 850
